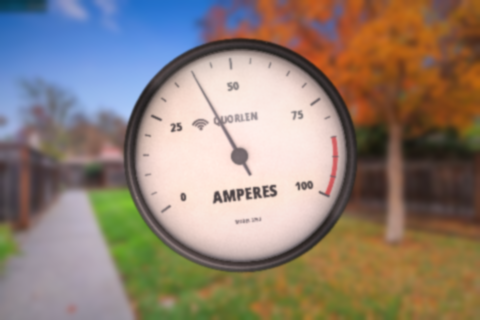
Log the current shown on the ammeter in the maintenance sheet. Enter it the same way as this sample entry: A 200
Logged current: A 40
